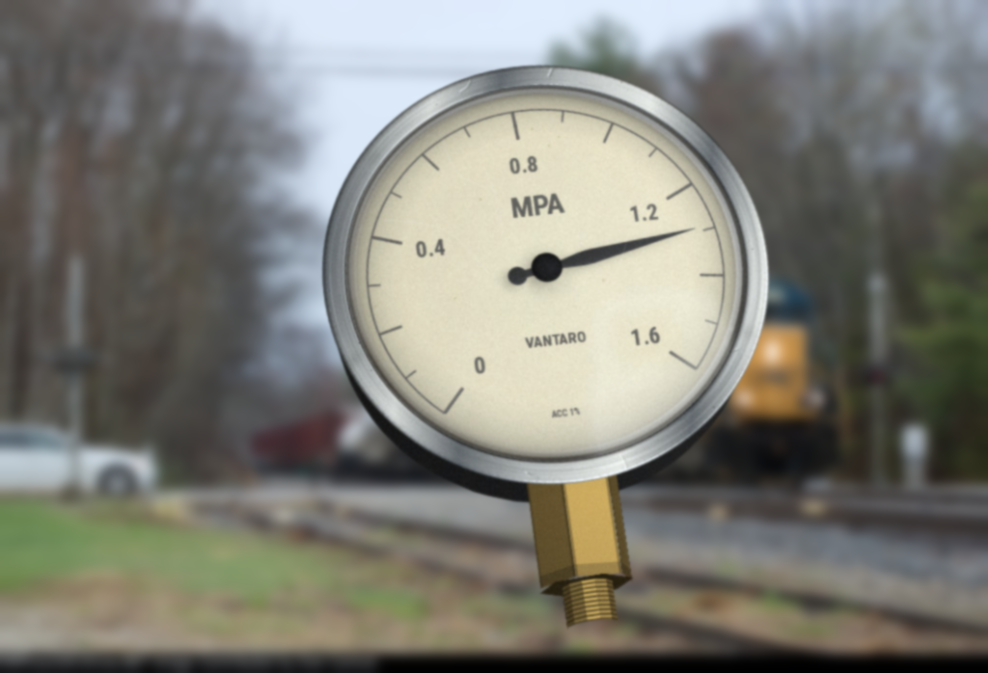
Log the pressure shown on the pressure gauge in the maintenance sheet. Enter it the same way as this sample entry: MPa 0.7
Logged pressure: MPa 1.3
